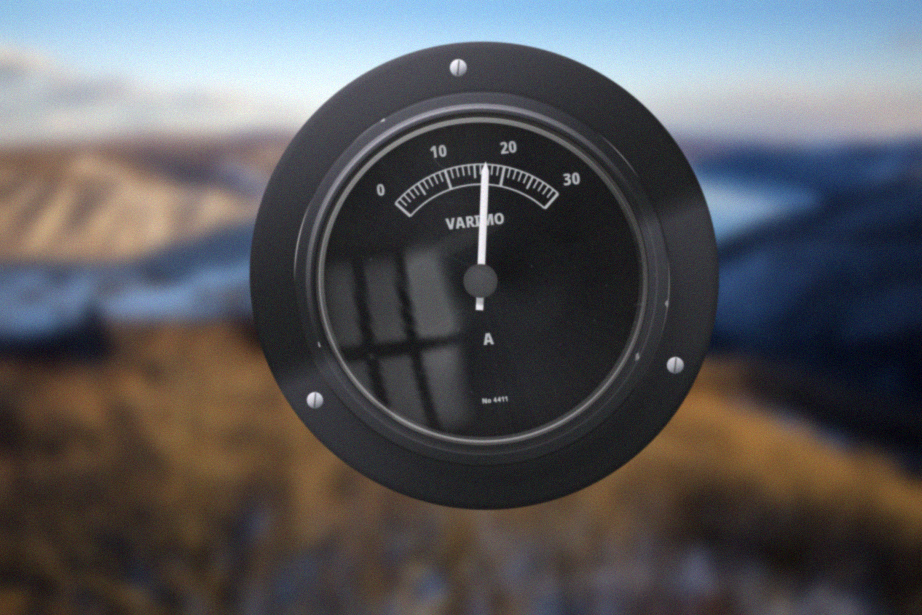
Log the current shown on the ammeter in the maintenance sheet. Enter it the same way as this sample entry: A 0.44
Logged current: A 17
